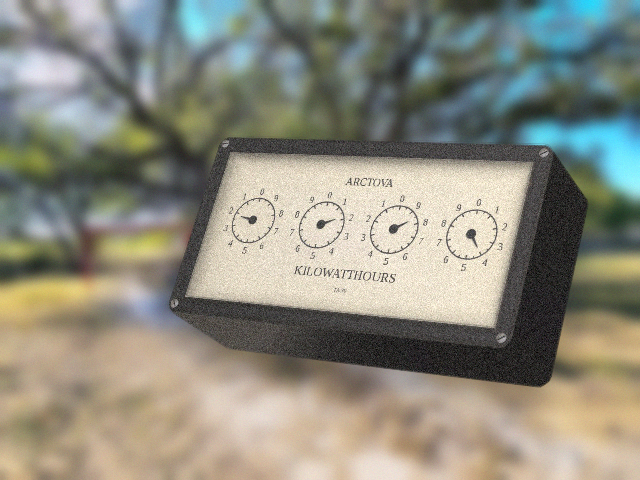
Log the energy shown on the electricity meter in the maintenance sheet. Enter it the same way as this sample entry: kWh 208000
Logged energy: kWh 2184
